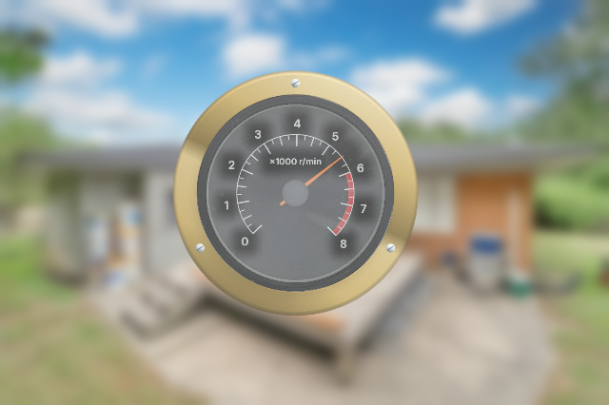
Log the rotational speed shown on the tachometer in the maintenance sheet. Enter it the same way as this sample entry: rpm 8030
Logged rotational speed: rpm 5500
